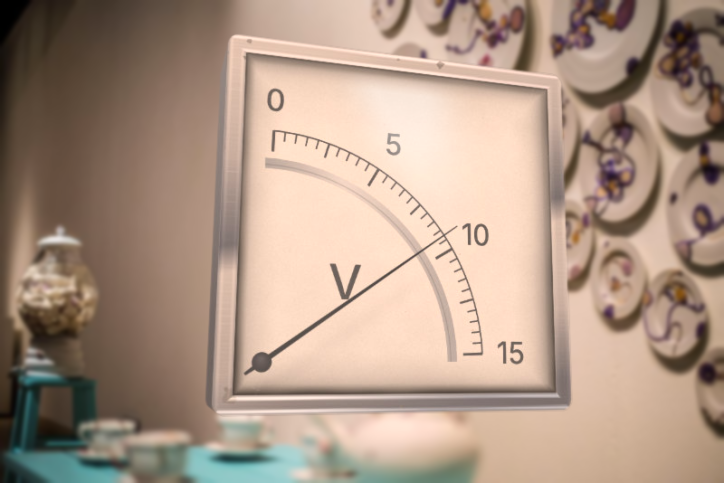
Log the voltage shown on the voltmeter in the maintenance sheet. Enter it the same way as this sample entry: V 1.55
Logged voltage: V 9.25
